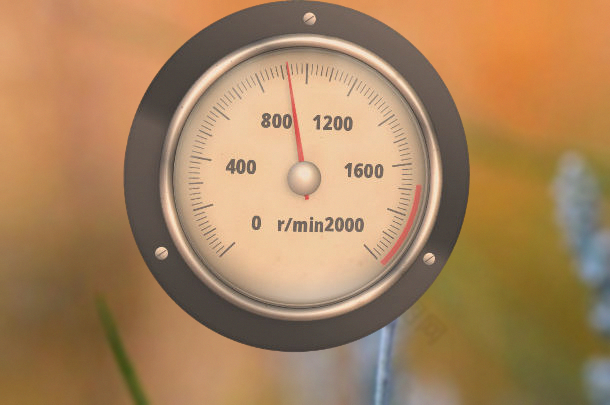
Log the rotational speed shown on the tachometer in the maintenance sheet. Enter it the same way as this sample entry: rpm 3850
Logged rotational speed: rpm 920
